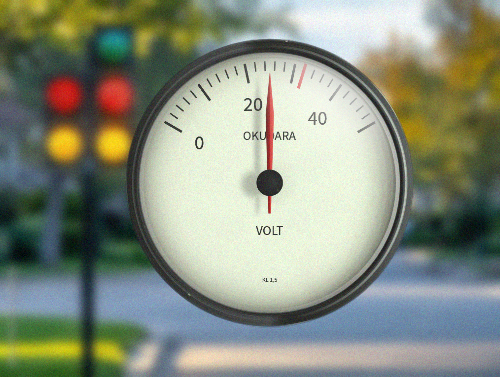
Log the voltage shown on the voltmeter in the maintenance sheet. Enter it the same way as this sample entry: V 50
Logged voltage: V 25
